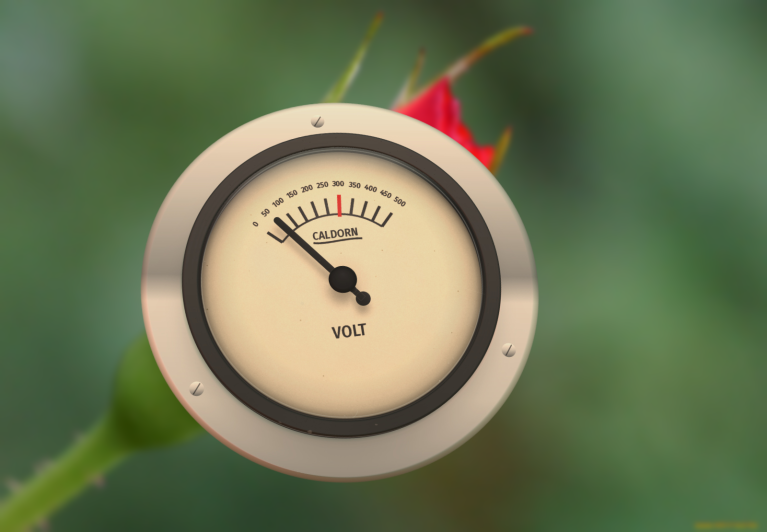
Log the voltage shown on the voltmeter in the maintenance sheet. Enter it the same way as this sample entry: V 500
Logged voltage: V 50
